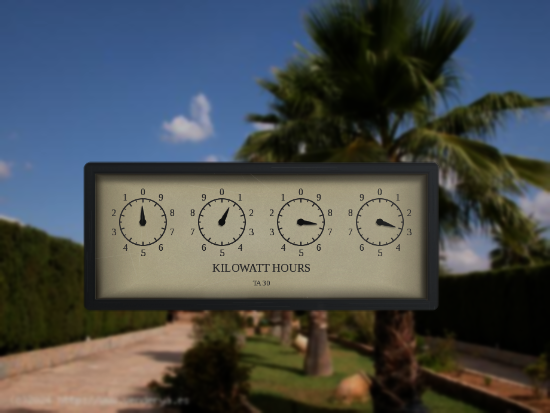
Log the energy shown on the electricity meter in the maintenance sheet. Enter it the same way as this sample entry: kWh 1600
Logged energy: kWh 73
